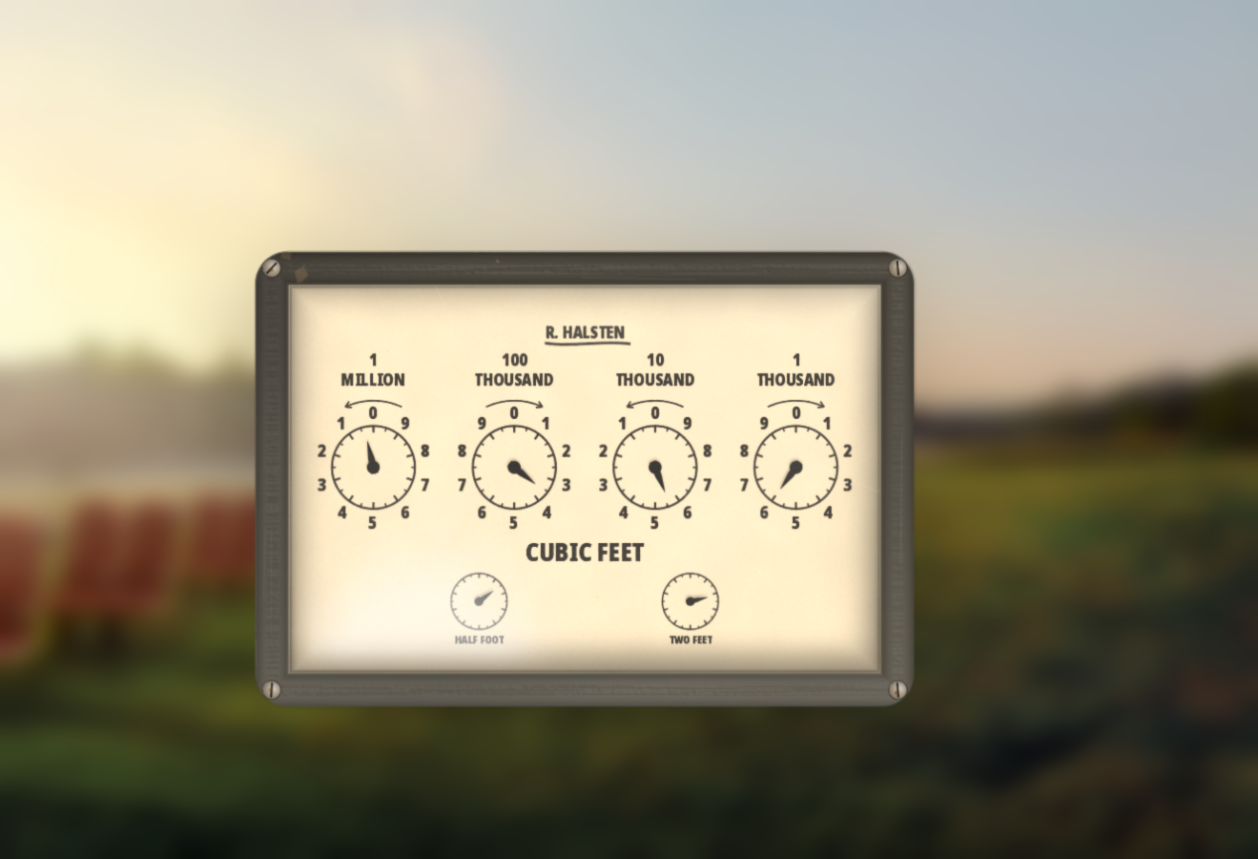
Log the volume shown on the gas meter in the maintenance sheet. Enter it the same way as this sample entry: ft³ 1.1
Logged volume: ft³ 35600
